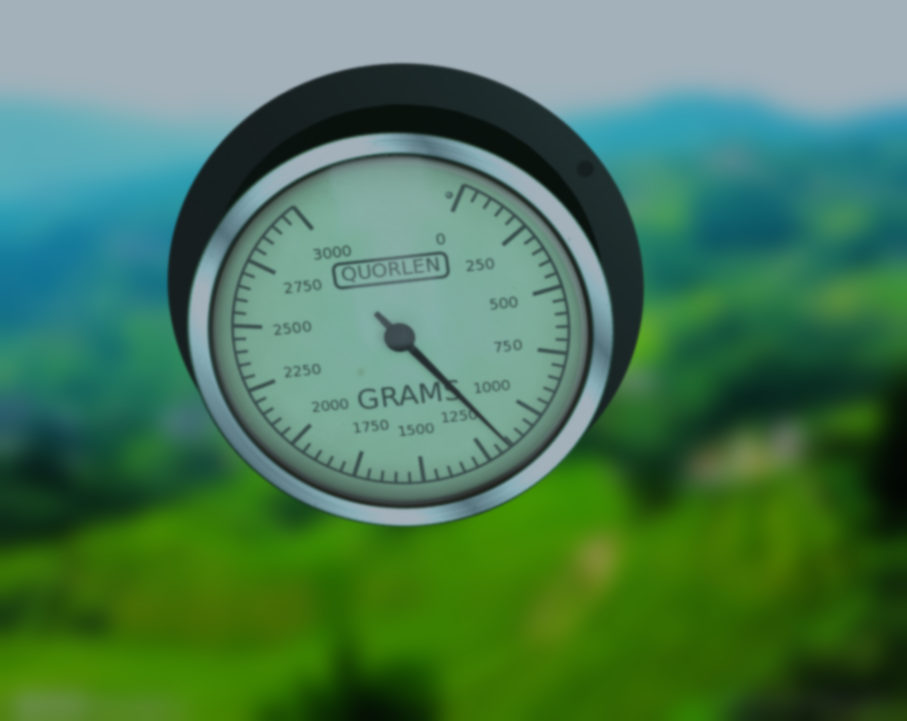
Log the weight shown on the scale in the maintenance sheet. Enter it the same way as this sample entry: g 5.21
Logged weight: g 1150
